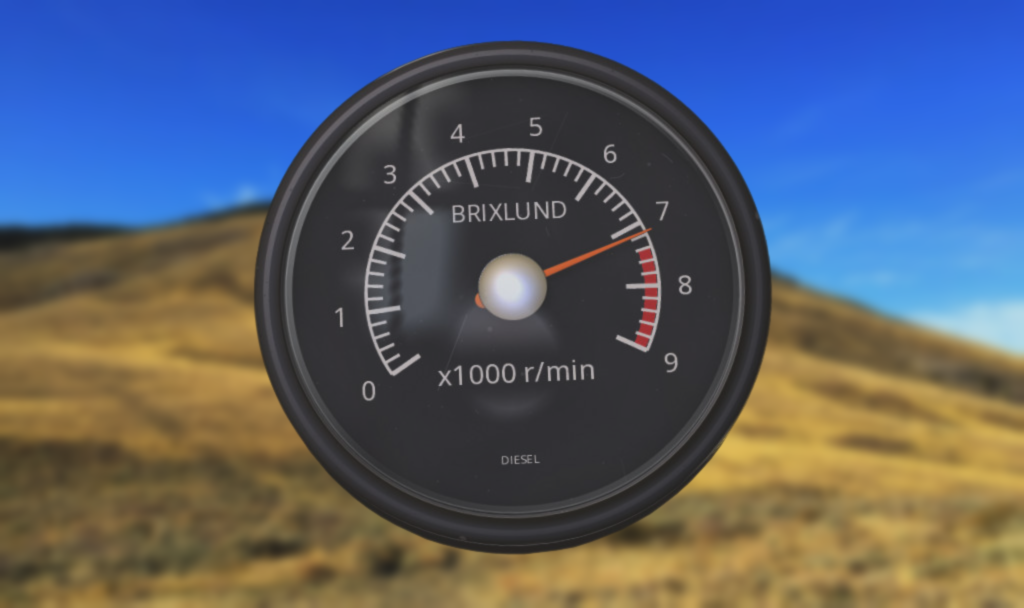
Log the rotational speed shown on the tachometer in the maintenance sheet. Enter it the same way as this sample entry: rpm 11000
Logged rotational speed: rpm 7200
